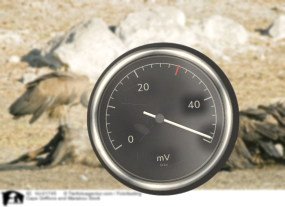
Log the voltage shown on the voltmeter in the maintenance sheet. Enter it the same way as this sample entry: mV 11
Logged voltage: mV 49
